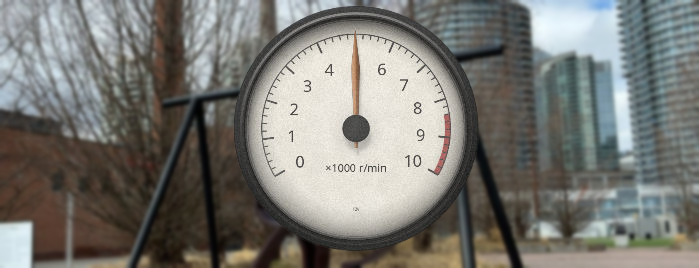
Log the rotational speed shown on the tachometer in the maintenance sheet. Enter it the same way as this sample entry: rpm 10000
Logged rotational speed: rpm 5000
